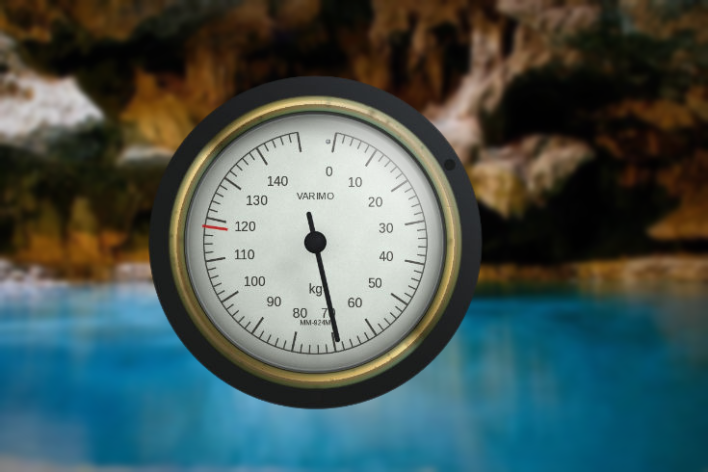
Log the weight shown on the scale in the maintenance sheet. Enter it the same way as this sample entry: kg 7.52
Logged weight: kg 69
